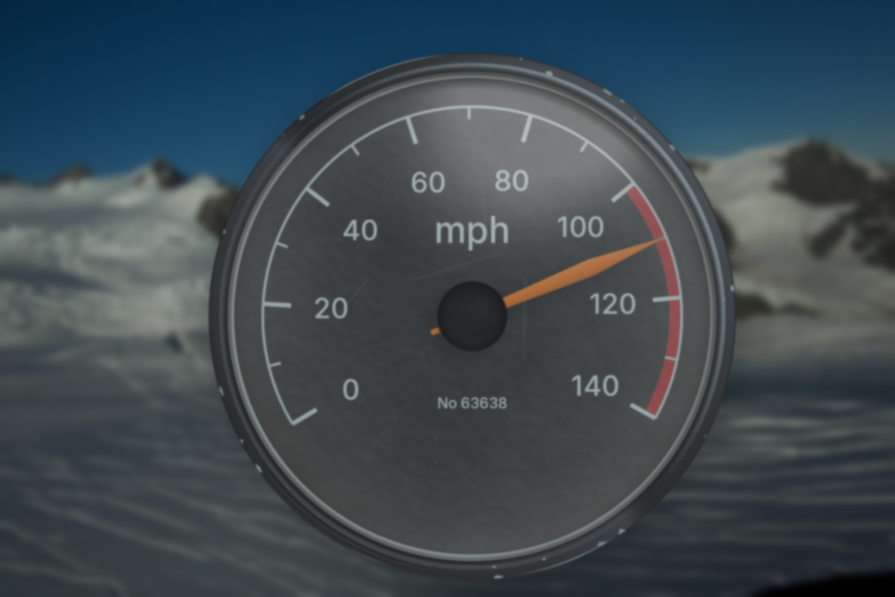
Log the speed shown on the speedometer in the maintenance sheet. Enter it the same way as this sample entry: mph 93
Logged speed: mph 110
